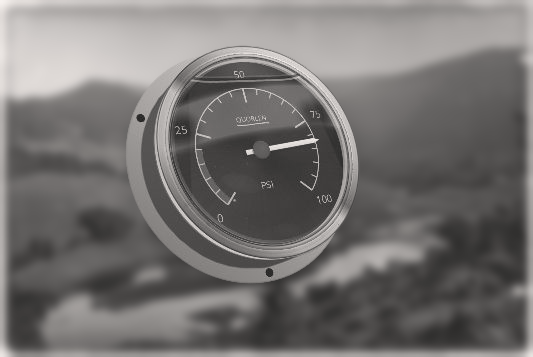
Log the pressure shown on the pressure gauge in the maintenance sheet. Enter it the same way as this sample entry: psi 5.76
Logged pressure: psi 82.5
